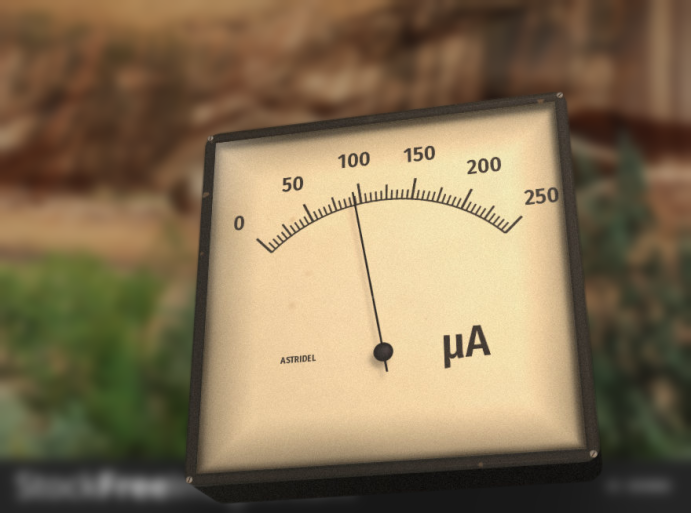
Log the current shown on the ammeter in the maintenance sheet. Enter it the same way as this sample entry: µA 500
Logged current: µA 95
